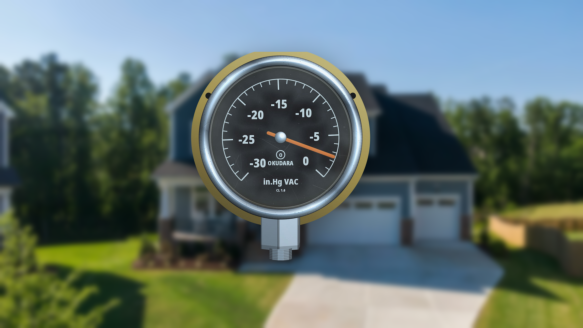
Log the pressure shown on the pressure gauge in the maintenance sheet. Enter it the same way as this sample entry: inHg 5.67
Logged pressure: inHg -2.5
